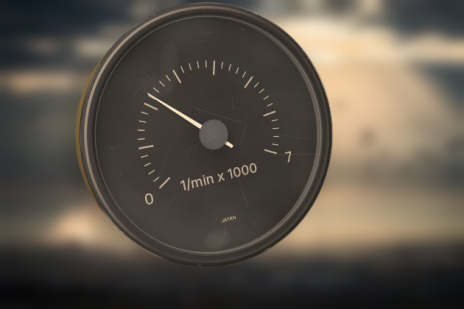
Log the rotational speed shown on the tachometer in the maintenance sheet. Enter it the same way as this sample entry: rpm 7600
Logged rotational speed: rpm 2200
